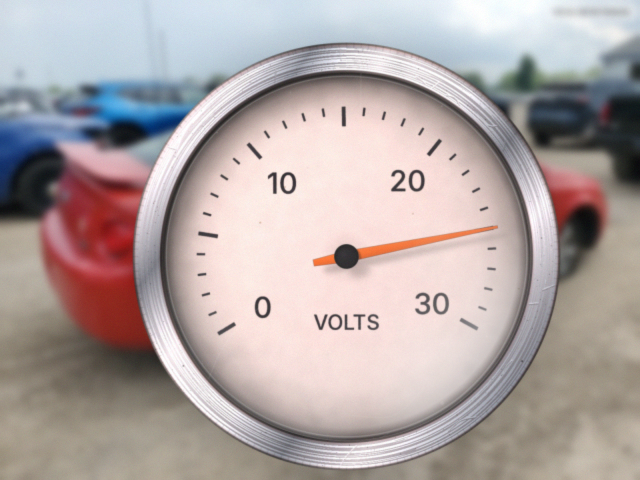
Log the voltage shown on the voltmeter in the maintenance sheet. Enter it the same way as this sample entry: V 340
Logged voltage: V 25
